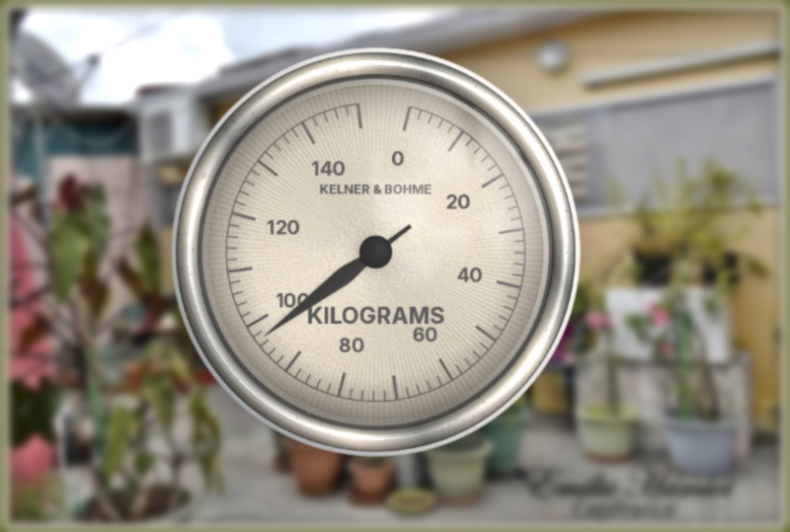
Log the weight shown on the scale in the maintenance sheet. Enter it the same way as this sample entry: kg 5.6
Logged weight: kg 97
